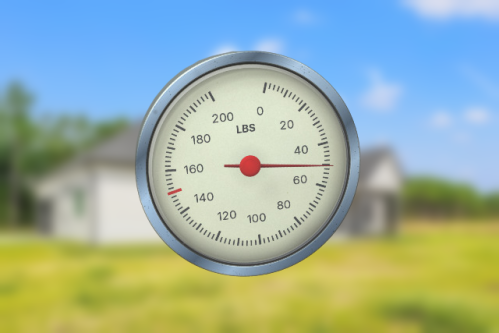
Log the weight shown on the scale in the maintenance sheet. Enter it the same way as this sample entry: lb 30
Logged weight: lb 50
